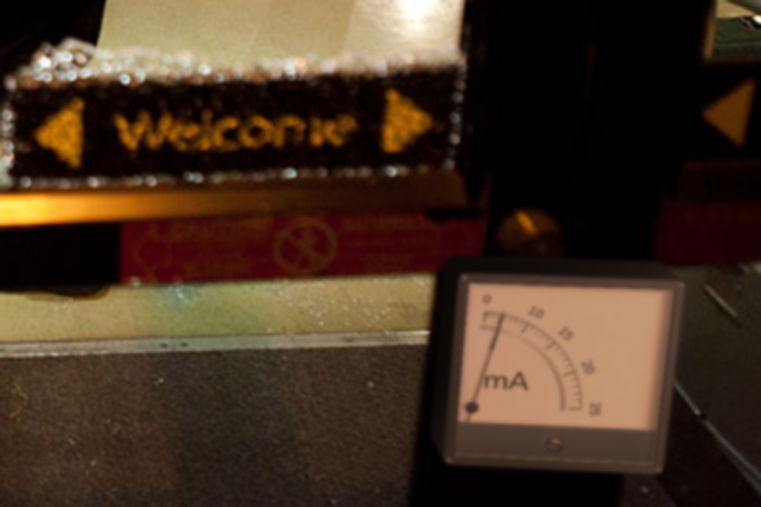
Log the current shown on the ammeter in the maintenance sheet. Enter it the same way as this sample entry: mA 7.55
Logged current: mA 5
